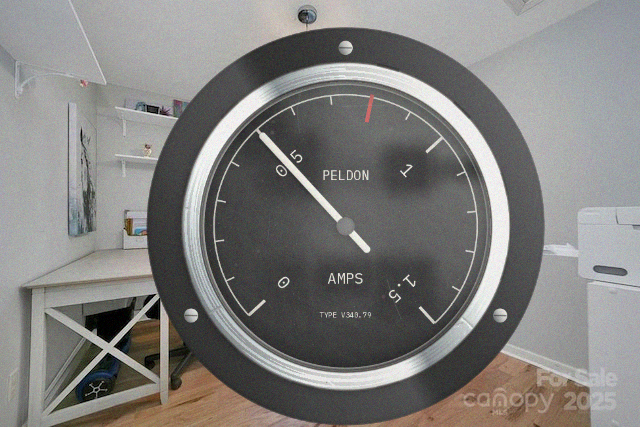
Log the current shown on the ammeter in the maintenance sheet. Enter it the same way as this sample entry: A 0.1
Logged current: A 0.5
